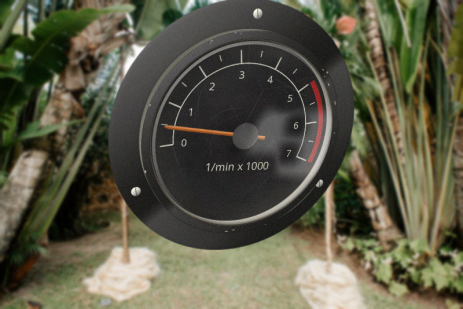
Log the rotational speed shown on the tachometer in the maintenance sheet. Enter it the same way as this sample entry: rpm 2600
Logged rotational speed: rpm 500
